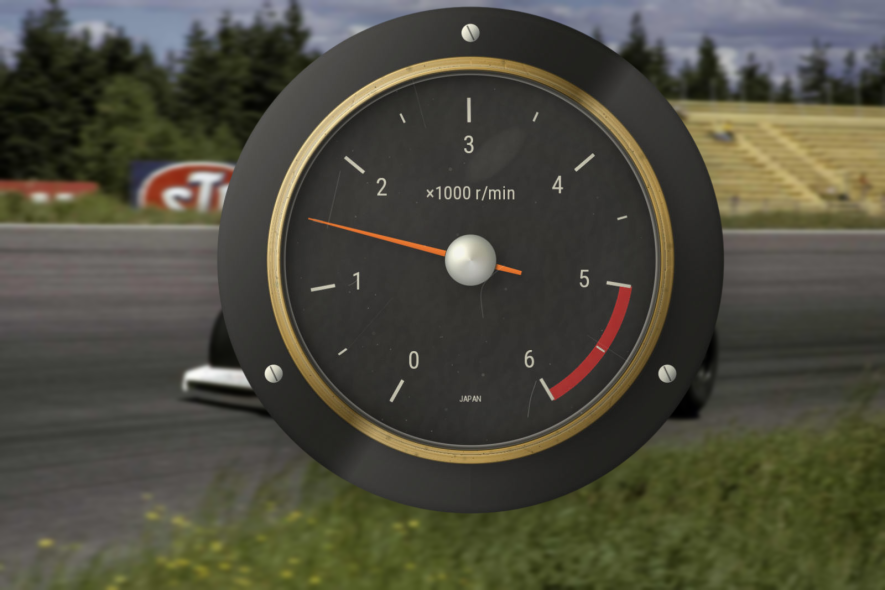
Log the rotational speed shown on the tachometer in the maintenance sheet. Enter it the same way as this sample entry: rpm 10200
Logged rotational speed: rpm 1500
